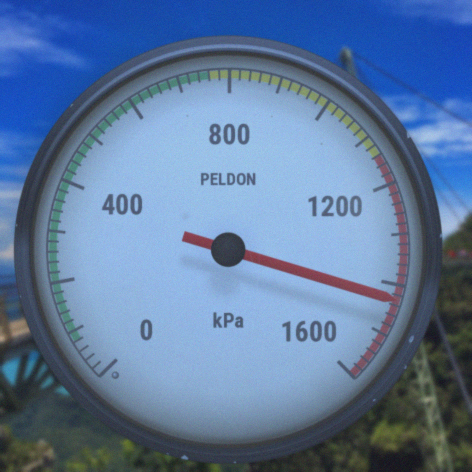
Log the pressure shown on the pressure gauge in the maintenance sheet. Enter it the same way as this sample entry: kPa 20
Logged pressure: kPa 1430
